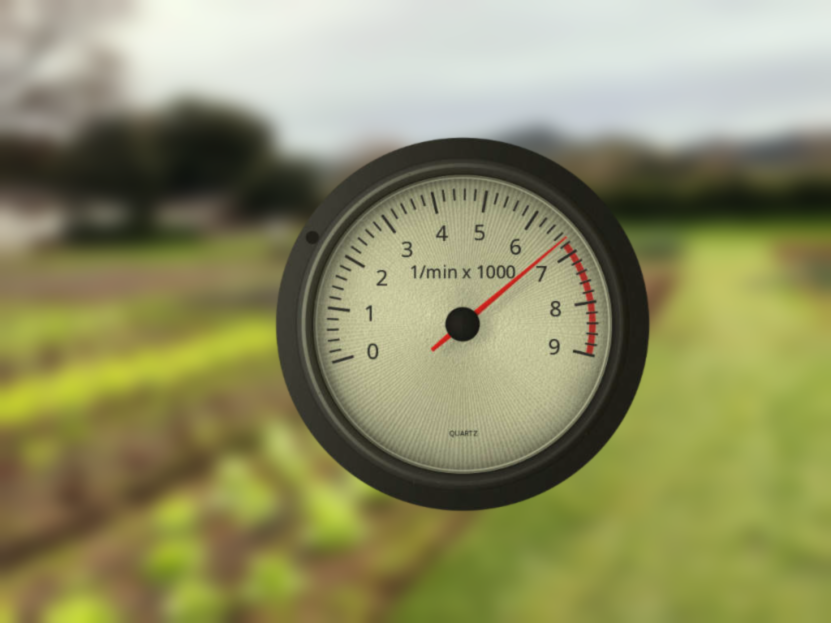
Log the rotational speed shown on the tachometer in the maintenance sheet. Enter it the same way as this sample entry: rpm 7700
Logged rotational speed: rpm 6700
